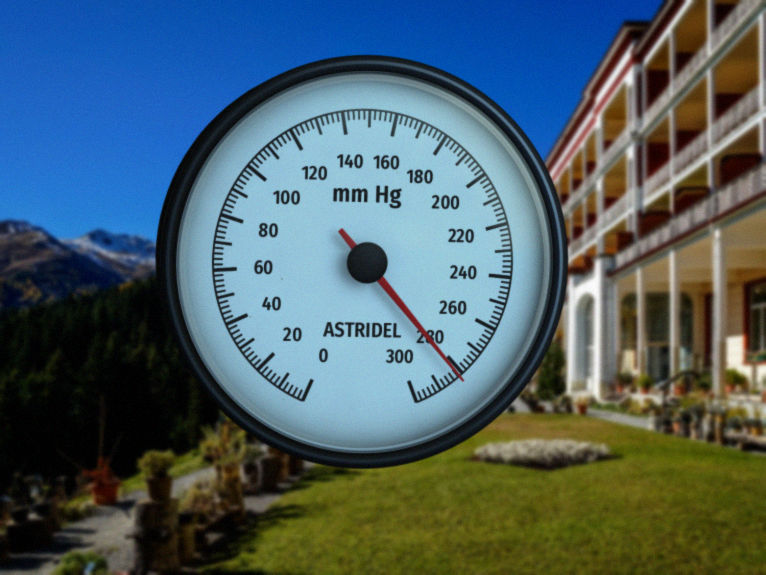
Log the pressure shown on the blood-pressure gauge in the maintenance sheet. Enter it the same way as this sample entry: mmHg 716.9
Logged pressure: mmHg 282
